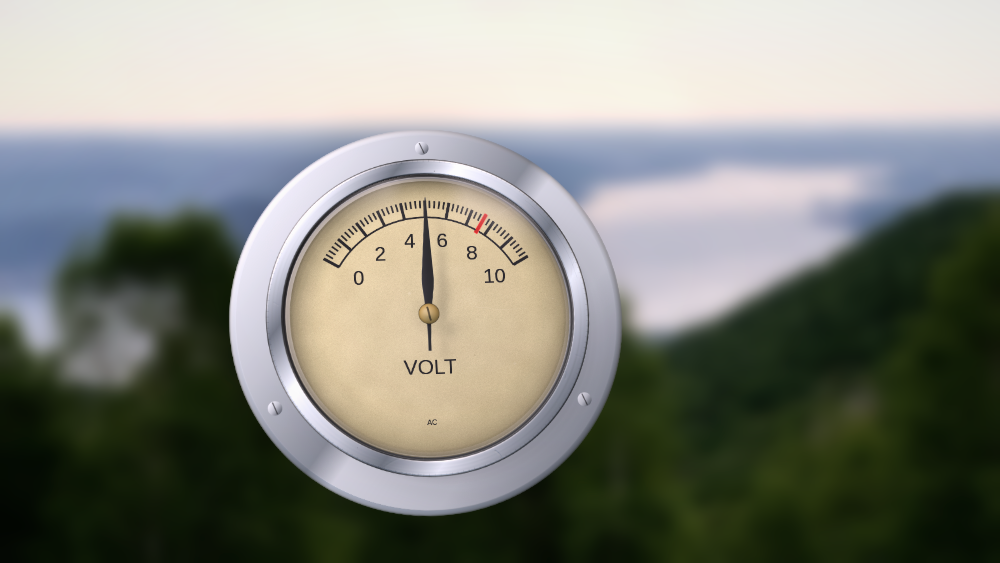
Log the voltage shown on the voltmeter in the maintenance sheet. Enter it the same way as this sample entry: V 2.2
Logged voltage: V 5
